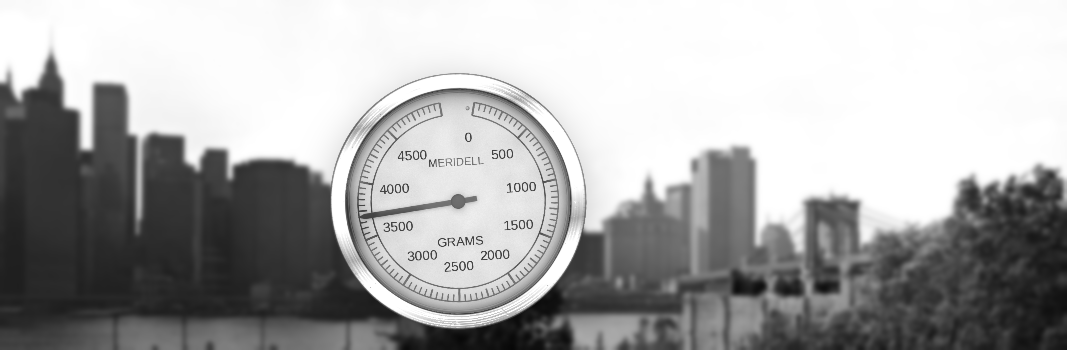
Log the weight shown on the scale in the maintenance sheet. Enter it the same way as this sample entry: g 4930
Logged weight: g 3700
